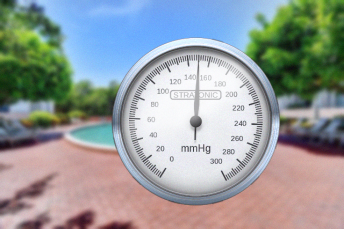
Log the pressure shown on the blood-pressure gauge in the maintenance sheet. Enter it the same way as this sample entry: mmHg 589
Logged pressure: mmHg 150
